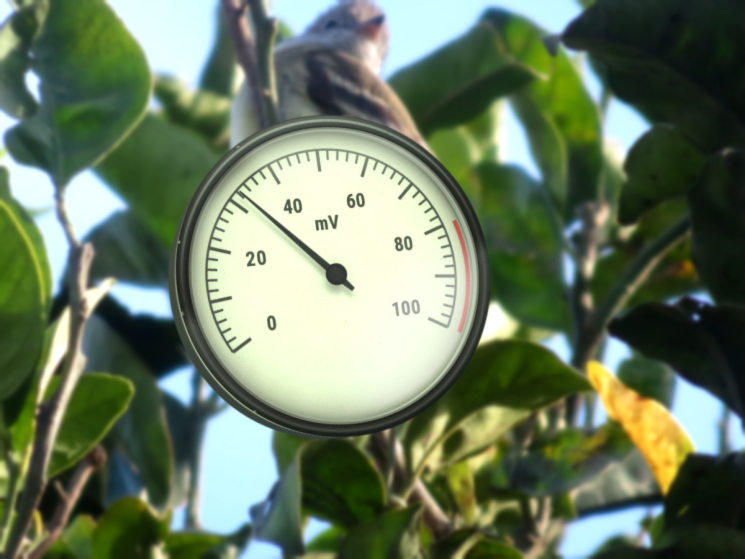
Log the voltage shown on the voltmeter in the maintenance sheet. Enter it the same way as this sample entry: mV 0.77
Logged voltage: mV 32
